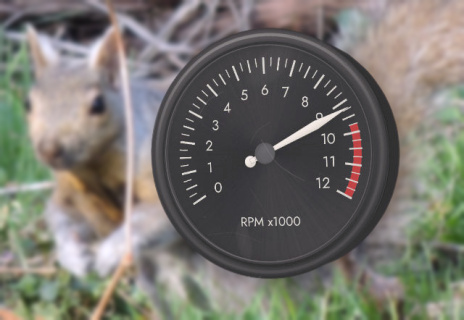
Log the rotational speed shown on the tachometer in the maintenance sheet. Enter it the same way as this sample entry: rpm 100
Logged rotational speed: rpm 9250
